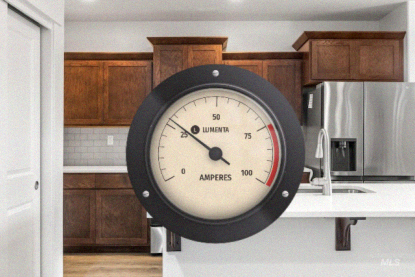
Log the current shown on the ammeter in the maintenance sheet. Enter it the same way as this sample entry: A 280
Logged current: A 27.5
